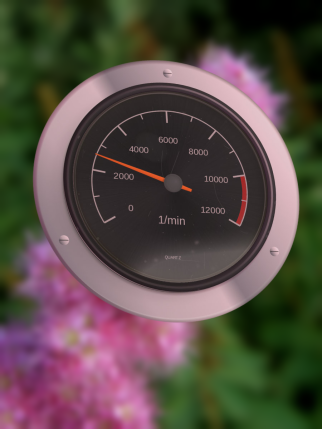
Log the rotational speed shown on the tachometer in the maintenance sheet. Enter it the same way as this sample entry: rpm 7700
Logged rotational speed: rpm 2500
